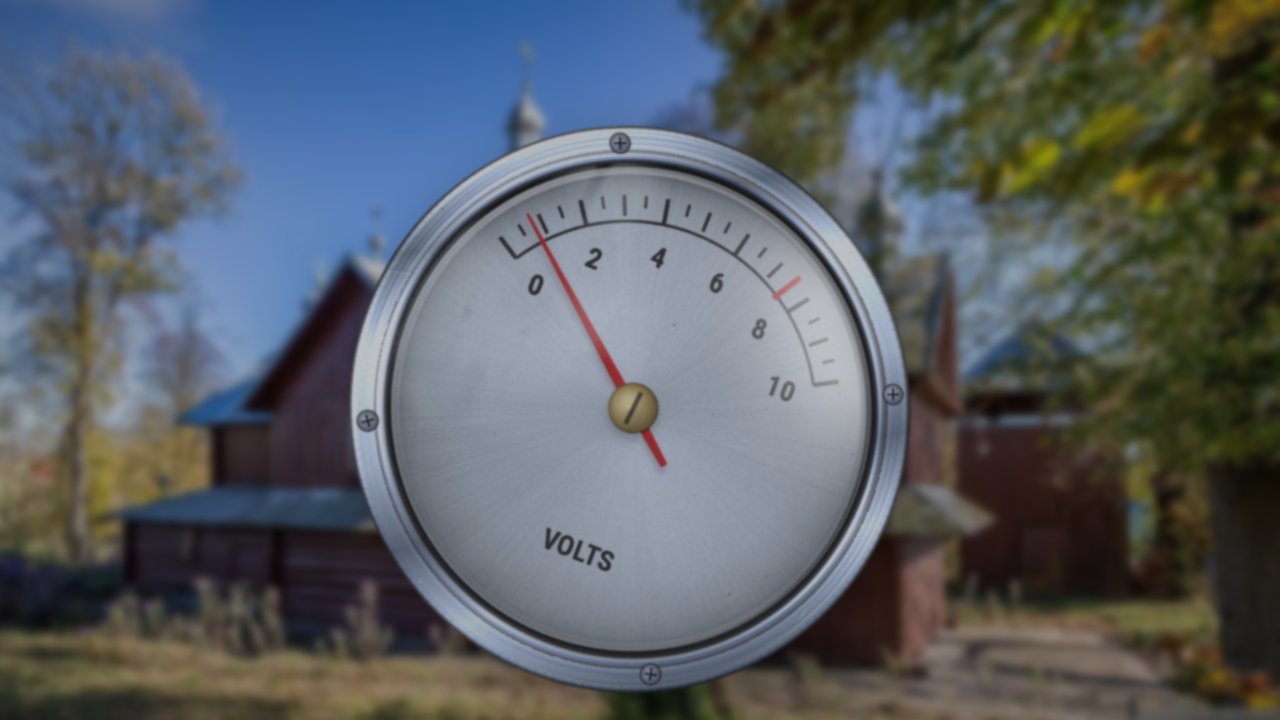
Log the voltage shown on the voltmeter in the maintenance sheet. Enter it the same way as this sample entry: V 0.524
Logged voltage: V 0.75
